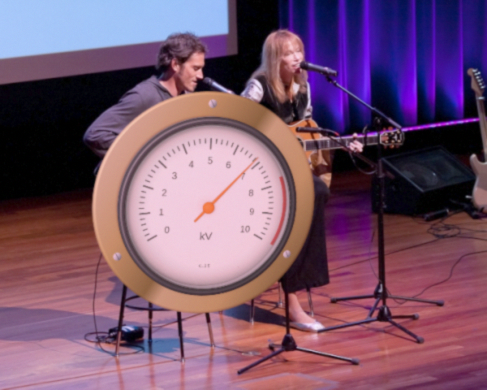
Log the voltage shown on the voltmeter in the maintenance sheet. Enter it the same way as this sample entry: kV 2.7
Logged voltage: kV 6.8
